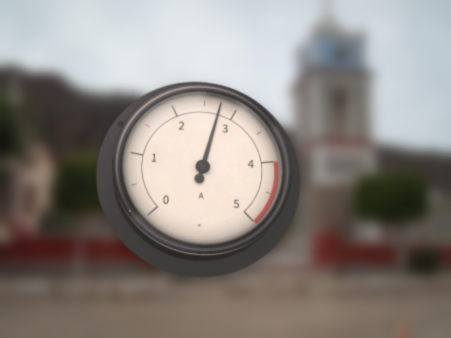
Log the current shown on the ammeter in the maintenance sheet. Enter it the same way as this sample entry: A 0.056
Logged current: A 2.75
